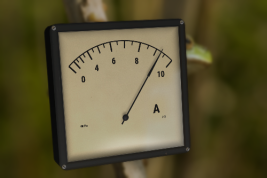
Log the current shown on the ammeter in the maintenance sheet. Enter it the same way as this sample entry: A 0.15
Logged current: A 9.25
